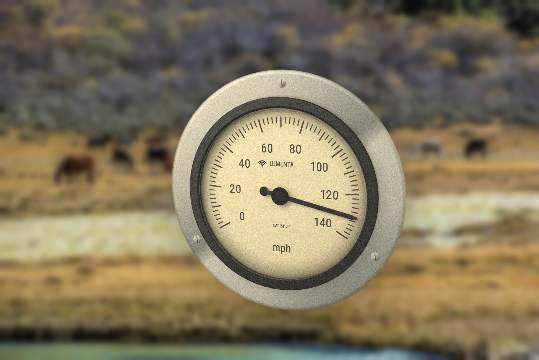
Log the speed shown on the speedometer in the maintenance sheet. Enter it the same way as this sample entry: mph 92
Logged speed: mph 130
